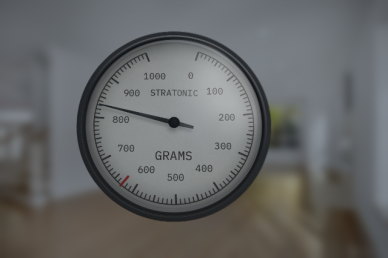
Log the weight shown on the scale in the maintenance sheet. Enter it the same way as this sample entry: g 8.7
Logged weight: g 830
